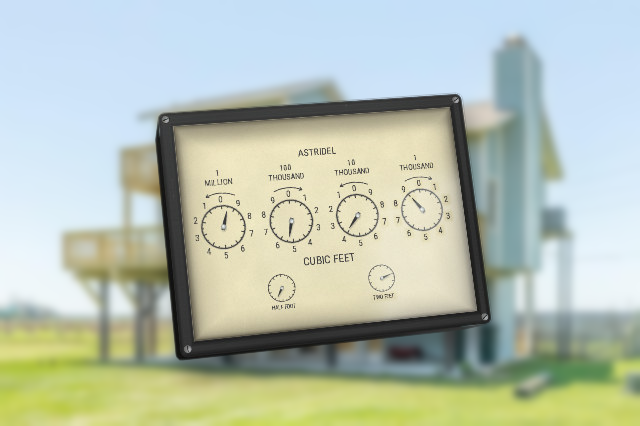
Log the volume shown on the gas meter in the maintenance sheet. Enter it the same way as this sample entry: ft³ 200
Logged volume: ft³ 953900
